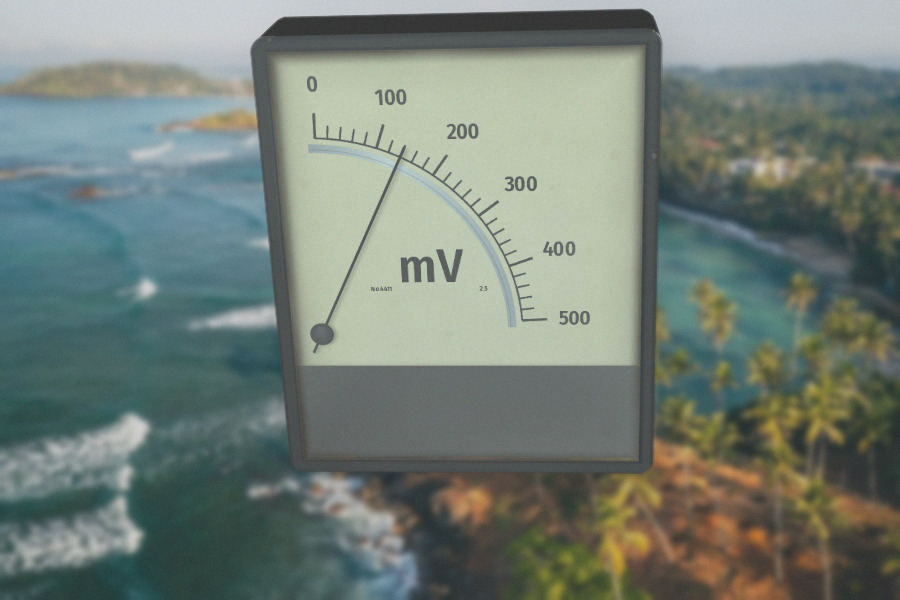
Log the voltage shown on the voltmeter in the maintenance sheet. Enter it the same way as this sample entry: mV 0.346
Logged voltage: mV 140
